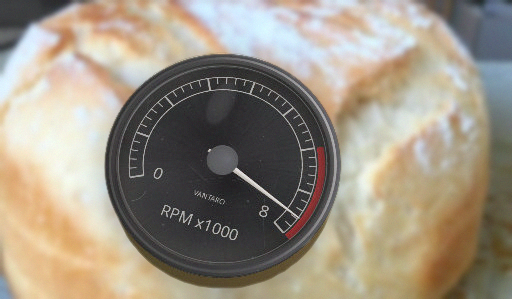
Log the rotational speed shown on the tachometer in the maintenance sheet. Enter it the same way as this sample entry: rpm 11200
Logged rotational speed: rpm 7600
